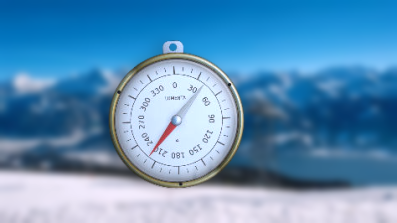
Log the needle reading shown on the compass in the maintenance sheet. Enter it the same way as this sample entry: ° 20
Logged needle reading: ° 220
